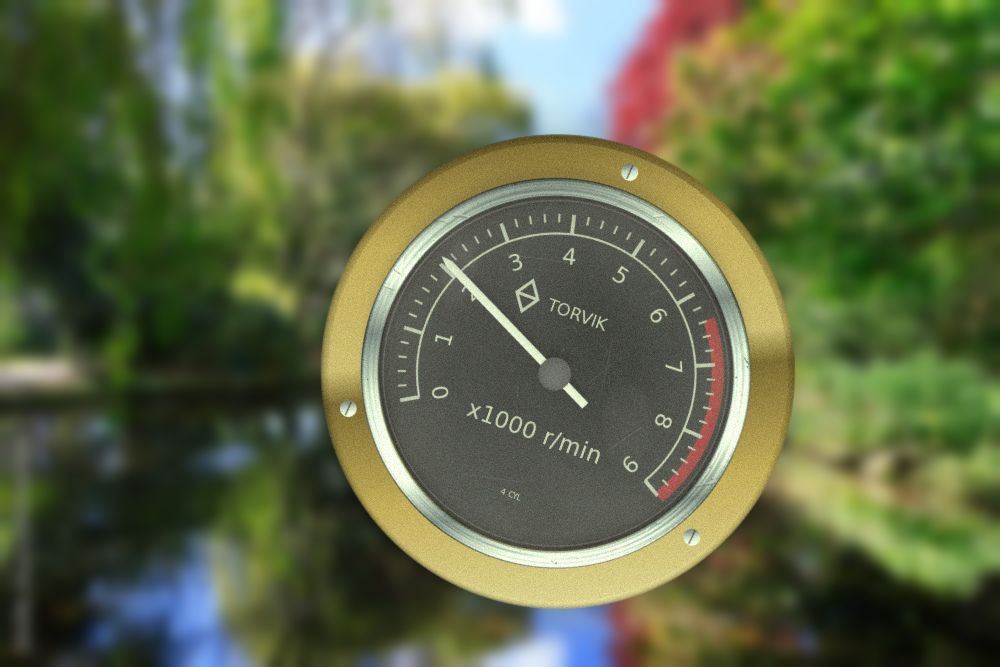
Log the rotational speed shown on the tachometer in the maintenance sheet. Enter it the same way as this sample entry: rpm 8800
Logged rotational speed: rpm 2100
